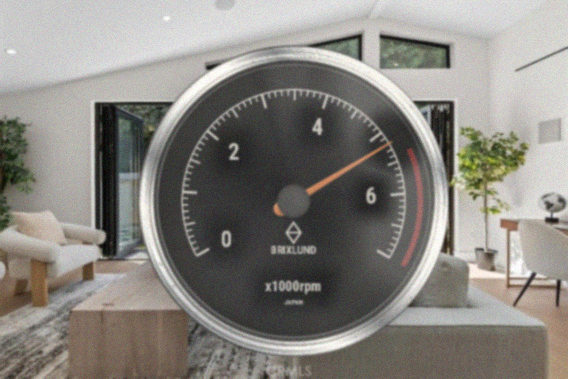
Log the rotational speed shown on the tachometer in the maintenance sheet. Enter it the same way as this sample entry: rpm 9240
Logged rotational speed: rpm 5200
